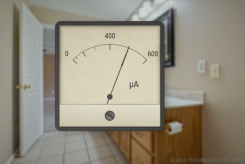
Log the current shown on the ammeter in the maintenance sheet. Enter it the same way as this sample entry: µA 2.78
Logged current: µA 500
